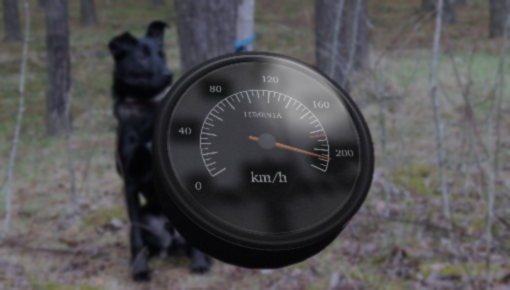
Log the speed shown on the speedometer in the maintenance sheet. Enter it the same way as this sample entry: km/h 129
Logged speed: km/h 210
